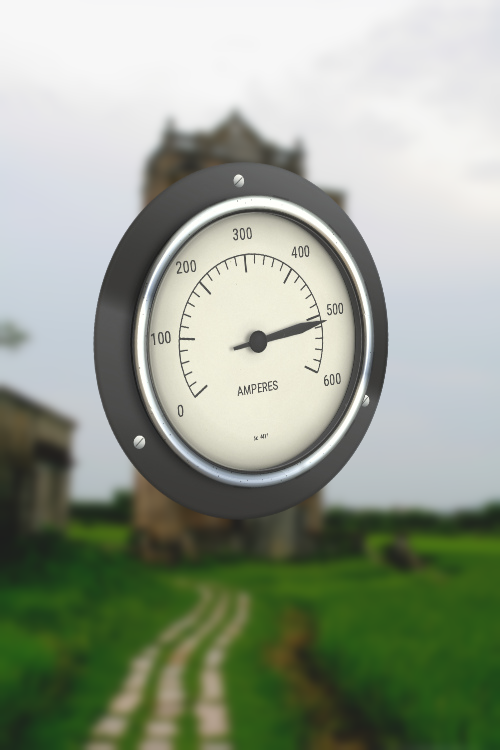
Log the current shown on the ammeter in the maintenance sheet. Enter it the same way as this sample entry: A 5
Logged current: A 510
